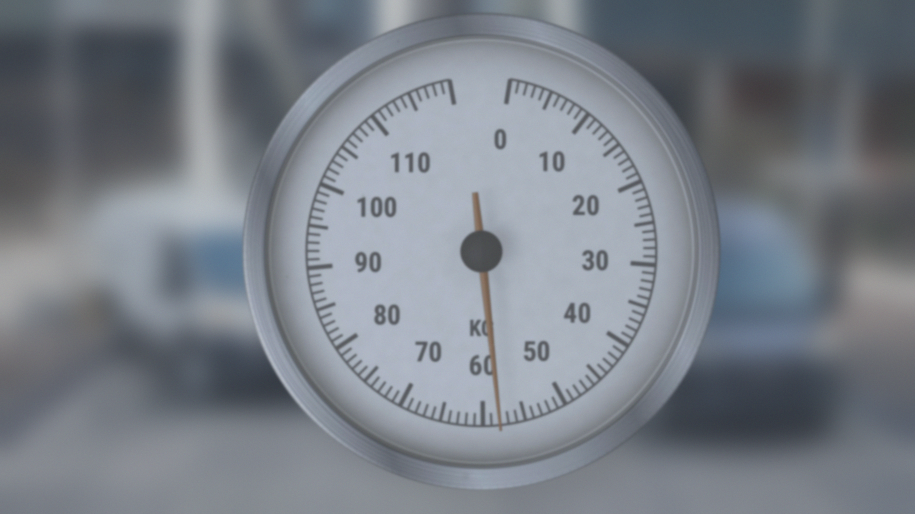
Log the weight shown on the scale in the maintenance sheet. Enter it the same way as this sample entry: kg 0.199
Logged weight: kg 58
